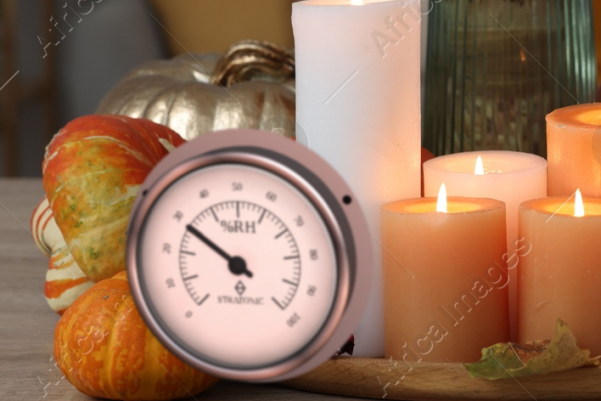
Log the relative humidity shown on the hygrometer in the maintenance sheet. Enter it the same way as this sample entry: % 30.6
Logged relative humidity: % 30
